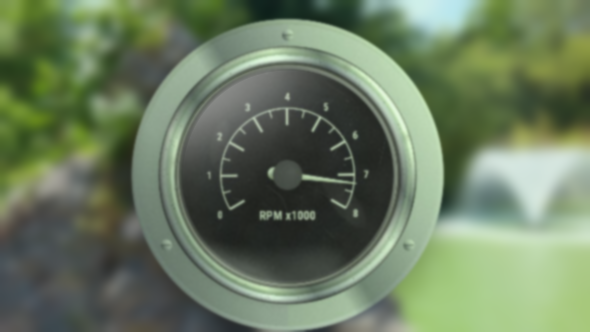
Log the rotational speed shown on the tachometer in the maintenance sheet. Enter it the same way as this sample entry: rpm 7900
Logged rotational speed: rpm 7250
